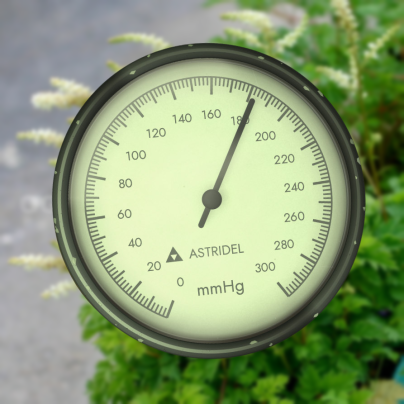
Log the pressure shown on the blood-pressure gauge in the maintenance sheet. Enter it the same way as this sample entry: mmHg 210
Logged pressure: mmHg 182
